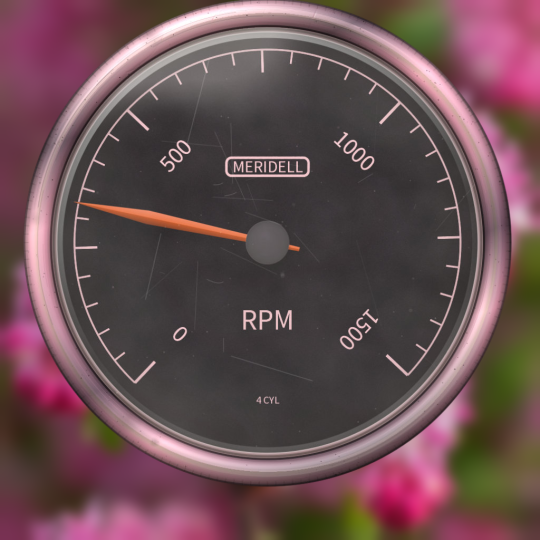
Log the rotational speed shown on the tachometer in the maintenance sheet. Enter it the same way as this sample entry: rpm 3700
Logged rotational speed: rpm 325
